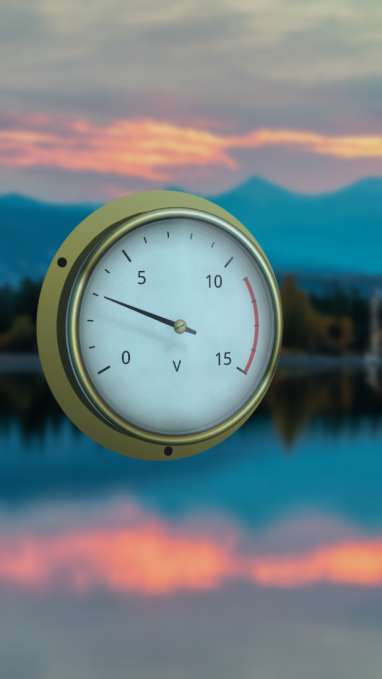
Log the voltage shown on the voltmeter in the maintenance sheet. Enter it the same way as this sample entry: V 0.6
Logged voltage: V 3
